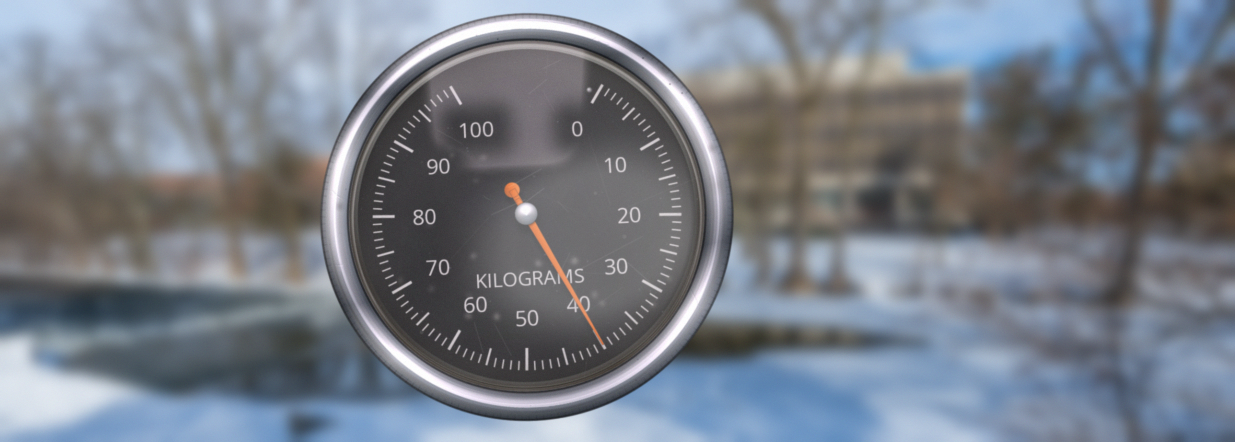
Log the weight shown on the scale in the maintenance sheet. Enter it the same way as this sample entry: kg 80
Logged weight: kg 40
